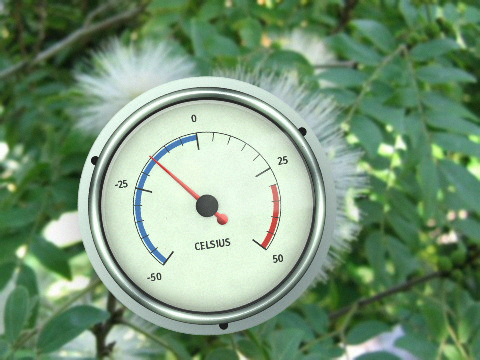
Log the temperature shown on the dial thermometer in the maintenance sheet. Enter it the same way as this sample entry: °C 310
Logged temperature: °C -15
